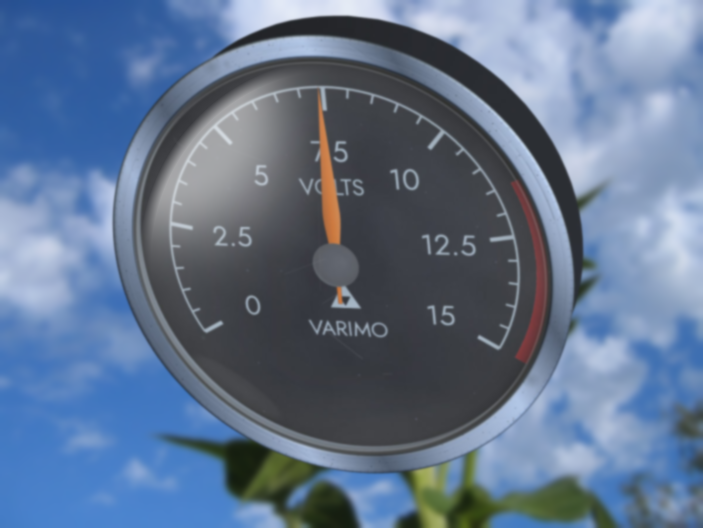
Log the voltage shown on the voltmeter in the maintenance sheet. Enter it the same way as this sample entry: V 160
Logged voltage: V 7.5
